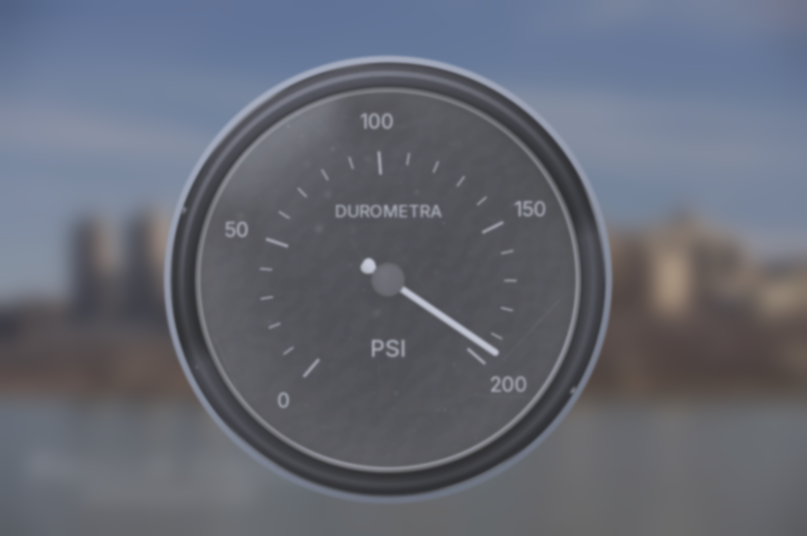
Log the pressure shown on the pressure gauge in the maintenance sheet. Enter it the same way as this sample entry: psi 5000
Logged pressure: psi 195
